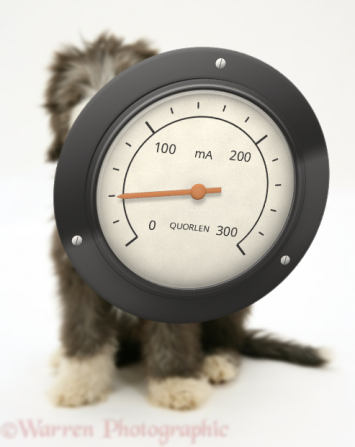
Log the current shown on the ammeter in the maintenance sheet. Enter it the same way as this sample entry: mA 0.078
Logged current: mA 40
